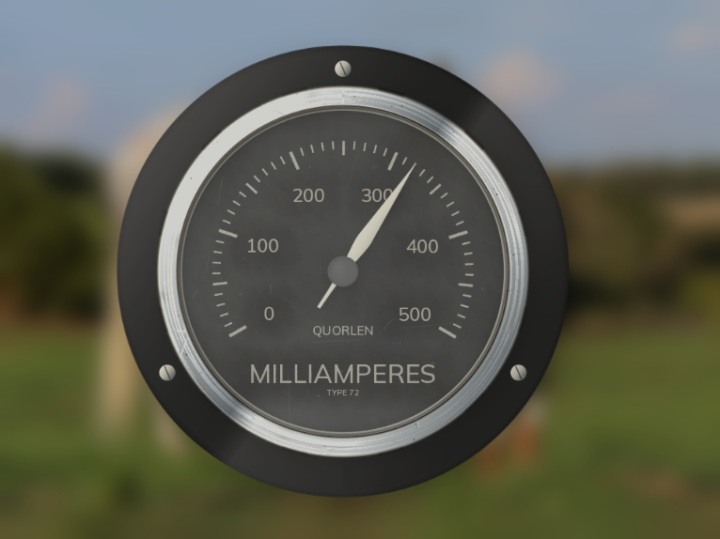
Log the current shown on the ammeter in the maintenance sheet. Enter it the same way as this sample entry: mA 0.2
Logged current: mA 320
